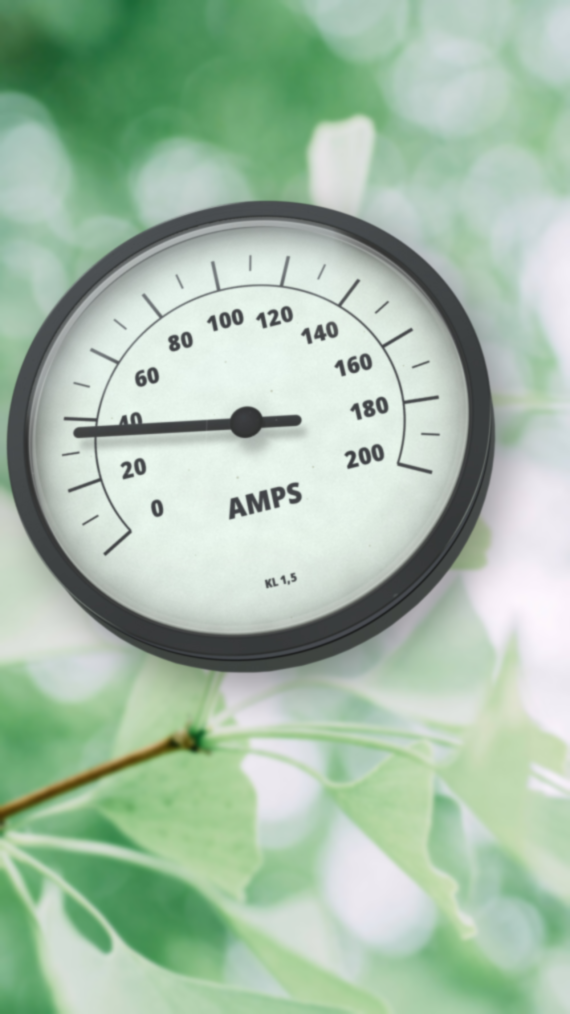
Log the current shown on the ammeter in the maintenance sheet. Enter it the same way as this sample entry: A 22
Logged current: A 35
